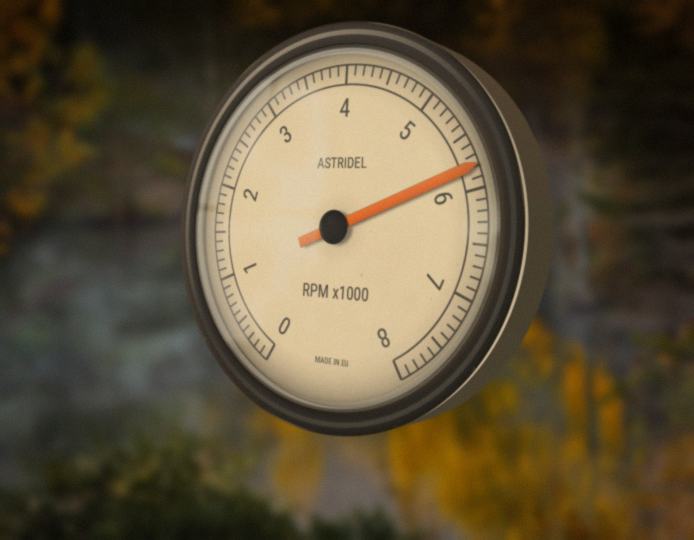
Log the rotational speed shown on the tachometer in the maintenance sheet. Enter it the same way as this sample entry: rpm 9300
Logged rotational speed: rpm 5800
